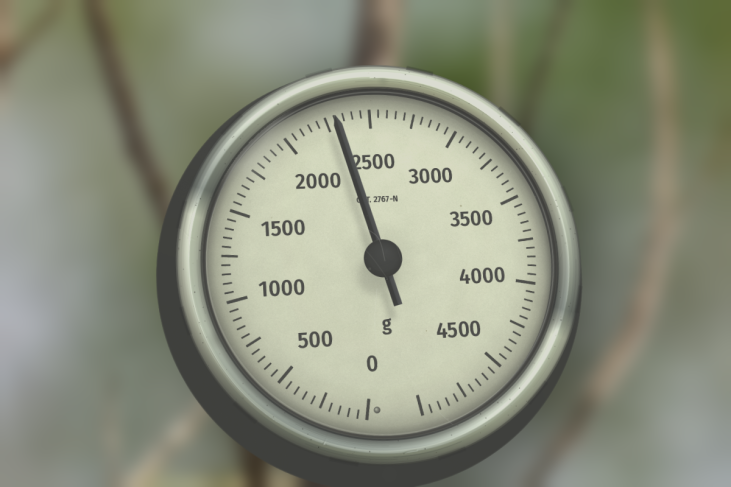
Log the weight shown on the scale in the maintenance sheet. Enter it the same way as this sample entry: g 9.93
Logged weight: g 2300
